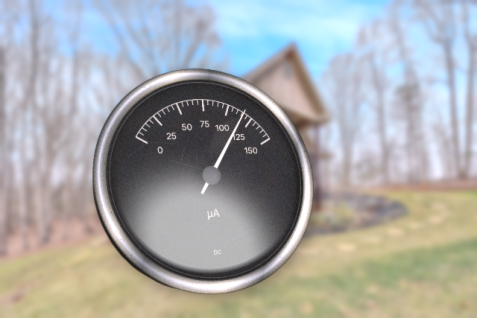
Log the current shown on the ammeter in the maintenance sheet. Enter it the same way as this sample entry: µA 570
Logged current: µA 115
